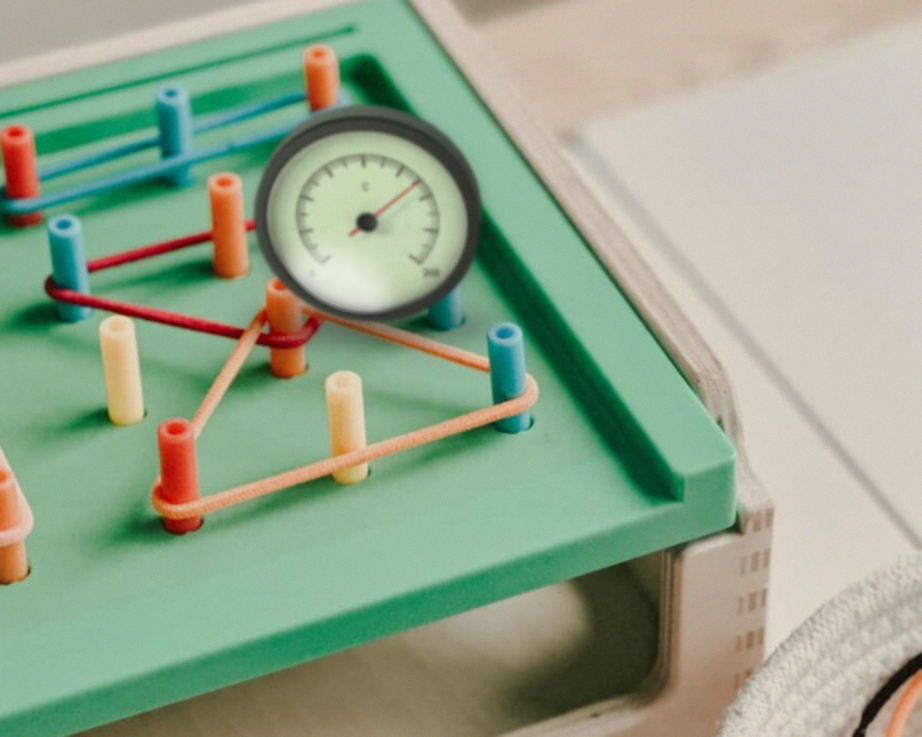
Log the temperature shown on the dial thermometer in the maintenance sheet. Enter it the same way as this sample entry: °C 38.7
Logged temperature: °C 137.5
